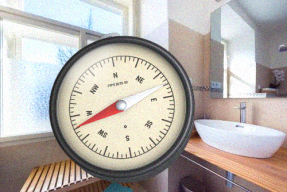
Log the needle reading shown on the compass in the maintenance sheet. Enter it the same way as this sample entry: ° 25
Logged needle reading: ° 255
